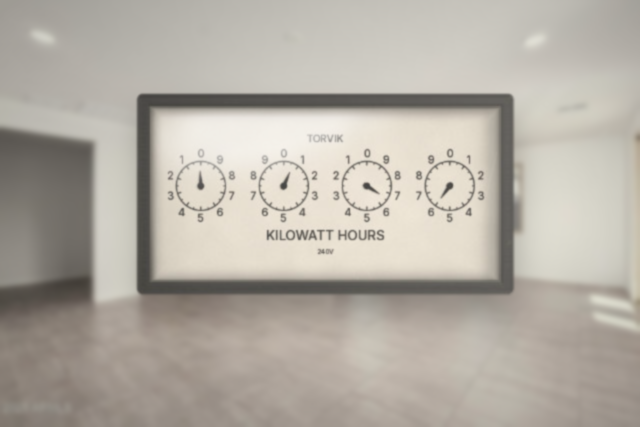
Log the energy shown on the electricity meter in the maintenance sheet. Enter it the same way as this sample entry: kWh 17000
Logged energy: kWh 66
